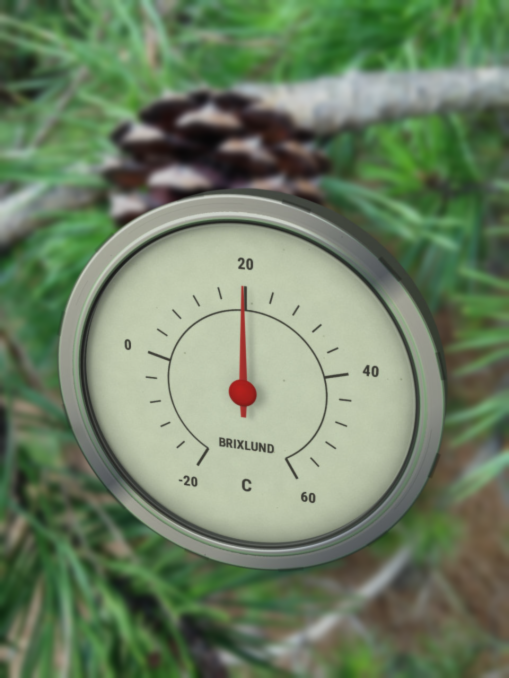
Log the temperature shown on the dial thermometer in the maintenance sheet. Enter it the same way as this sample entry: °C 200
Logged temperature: °C 20
